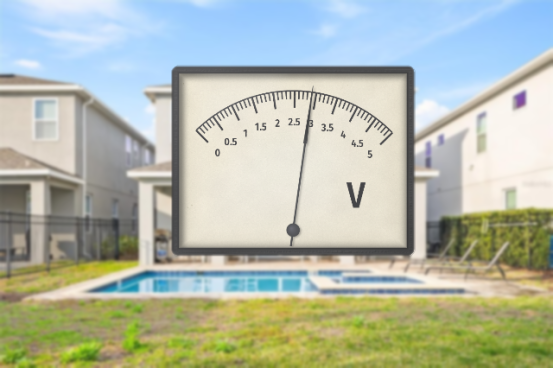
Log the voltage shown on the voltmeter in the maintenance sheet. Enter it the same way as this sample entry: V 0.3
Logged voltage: V 2.9
